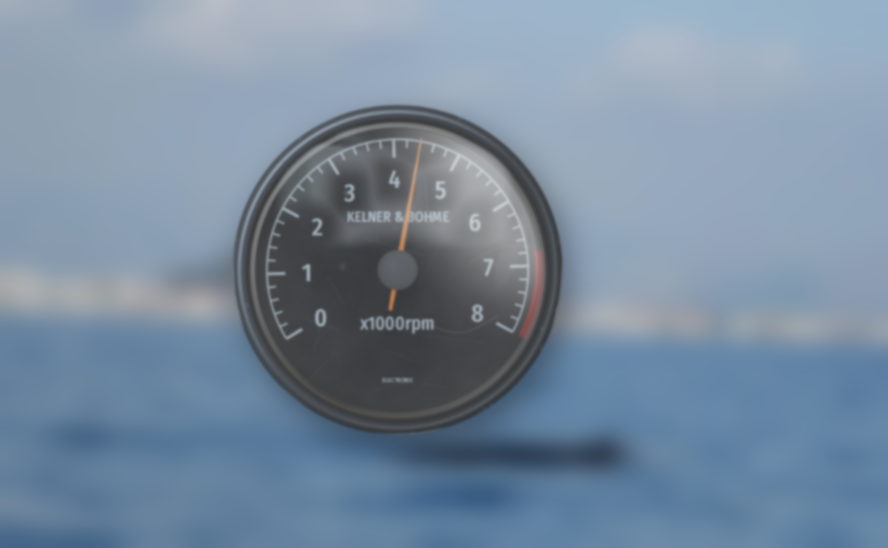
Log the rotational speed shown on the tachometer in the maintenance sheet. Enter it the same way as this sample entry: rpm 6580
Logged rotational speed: rpm 4400
